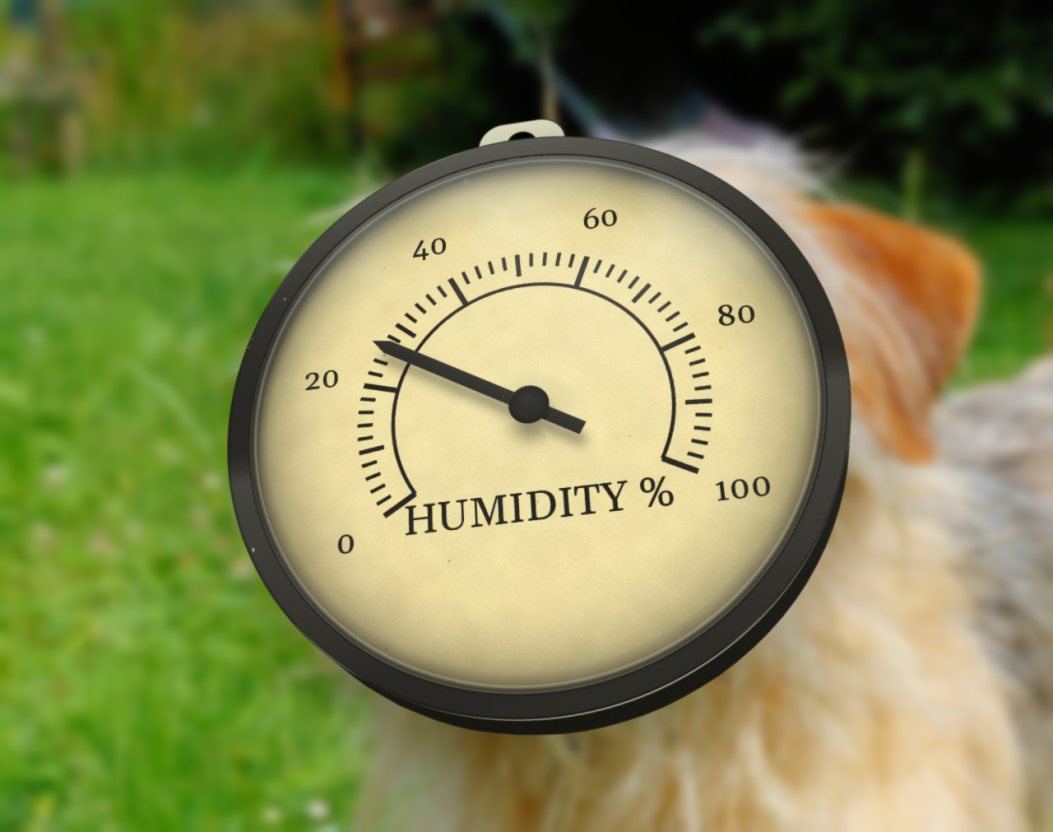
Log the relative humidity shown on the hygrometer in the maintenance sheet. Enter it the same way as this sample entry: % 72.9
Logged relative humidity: % 26
